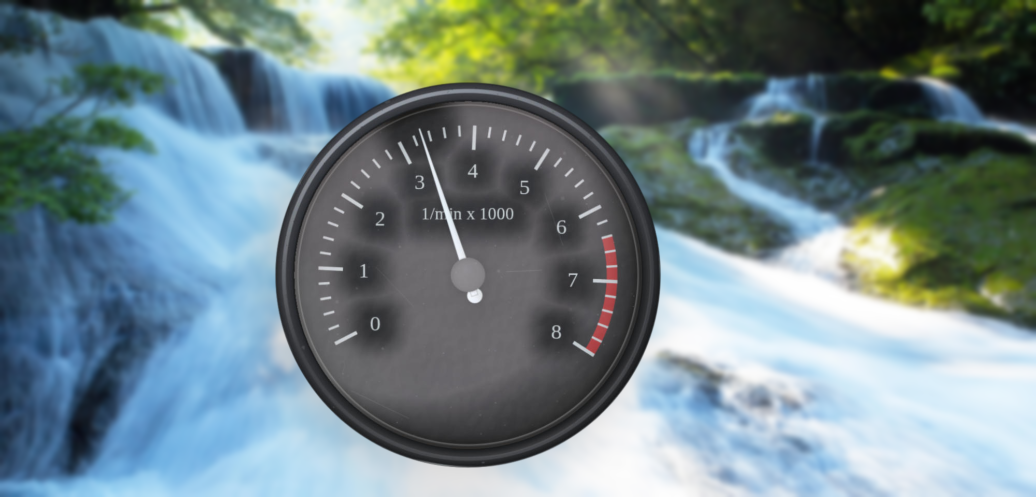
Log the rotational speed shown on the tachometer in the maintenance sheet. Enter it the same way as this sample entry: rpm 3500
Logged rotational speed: rpm 3300
